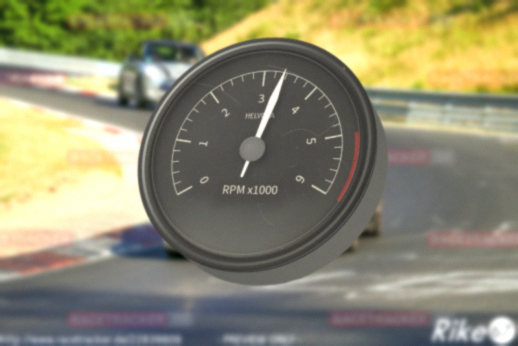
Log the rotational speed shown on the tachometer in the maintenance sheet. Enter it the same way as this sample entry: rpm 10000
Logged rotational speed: rpm 3400
